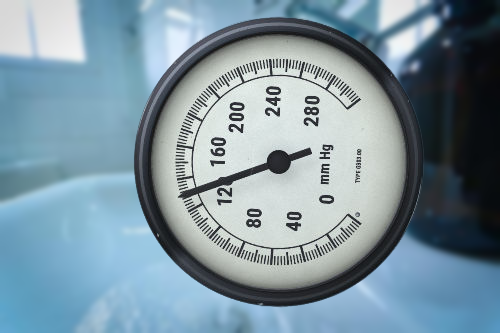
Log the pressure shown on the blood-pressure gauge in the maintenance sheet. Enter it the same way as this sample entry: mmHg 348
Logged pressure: mmHg 130
